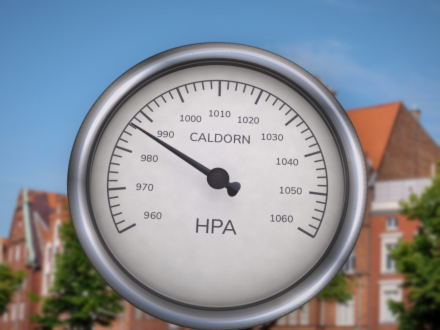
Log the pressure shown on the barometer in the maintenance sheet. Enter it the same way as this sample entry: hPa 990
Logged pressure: hPa 986
